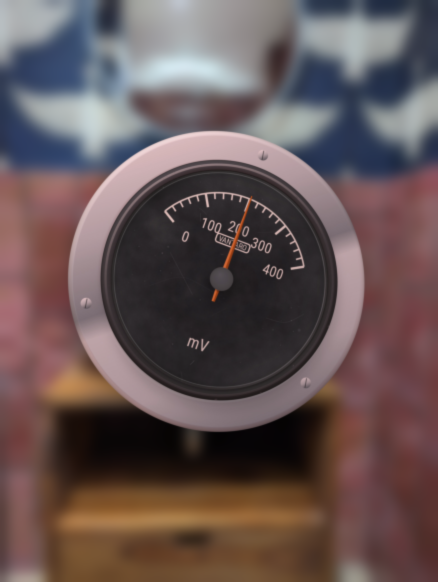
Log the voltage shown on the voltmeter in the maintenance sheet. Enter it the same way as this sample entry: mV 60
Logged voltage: mV 200
